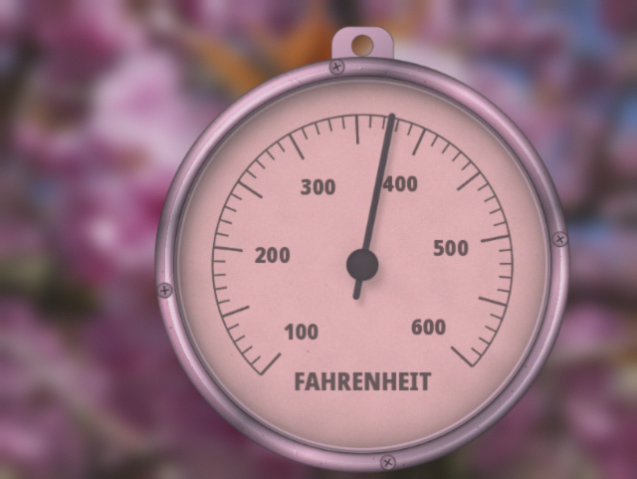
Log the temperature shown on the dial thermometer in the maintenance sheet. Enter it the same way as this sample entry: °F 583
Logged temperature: °F 375
